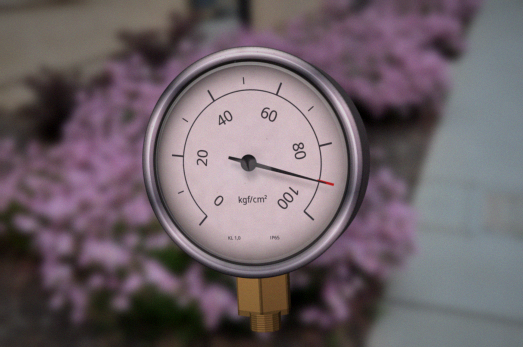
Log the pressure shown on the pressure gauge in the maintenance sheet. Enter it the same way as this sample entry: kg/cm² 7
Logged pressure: kg/cm² 90
